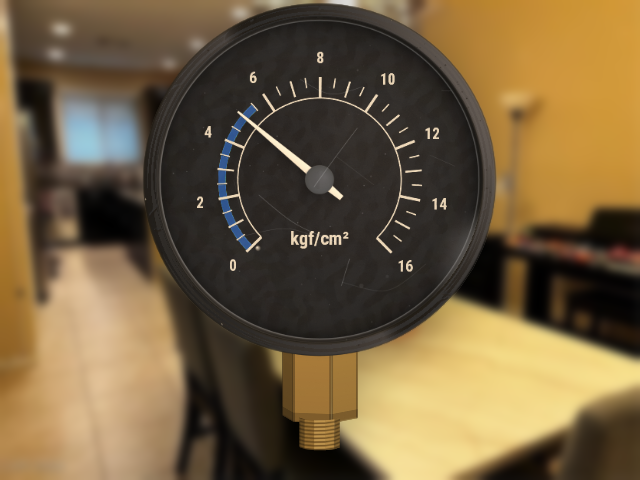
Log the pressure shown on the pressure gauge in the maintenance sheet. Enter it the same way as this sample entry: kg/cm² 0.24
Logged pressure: kg/cm² 5
